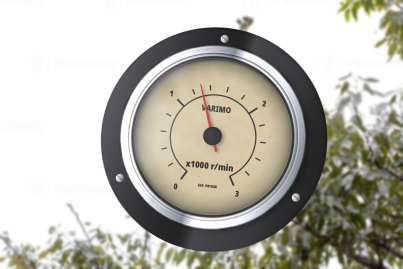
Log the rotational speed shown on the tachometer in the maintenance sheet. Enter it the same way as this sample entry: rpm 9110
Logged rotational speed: rpm 1300
